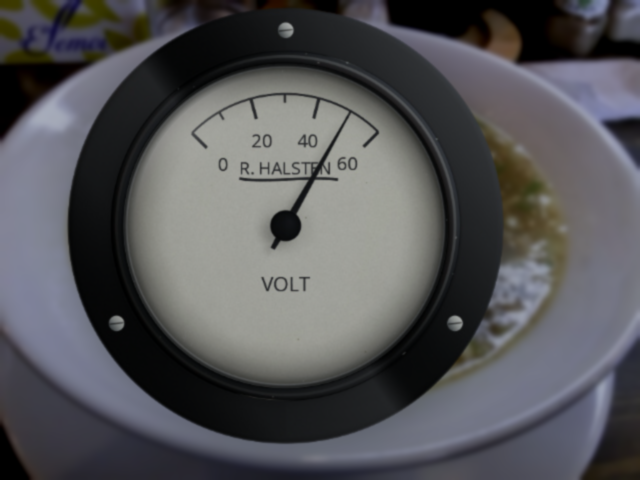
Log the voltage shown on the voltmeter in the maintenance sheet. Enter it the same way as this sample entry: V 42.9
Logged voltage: V 50
